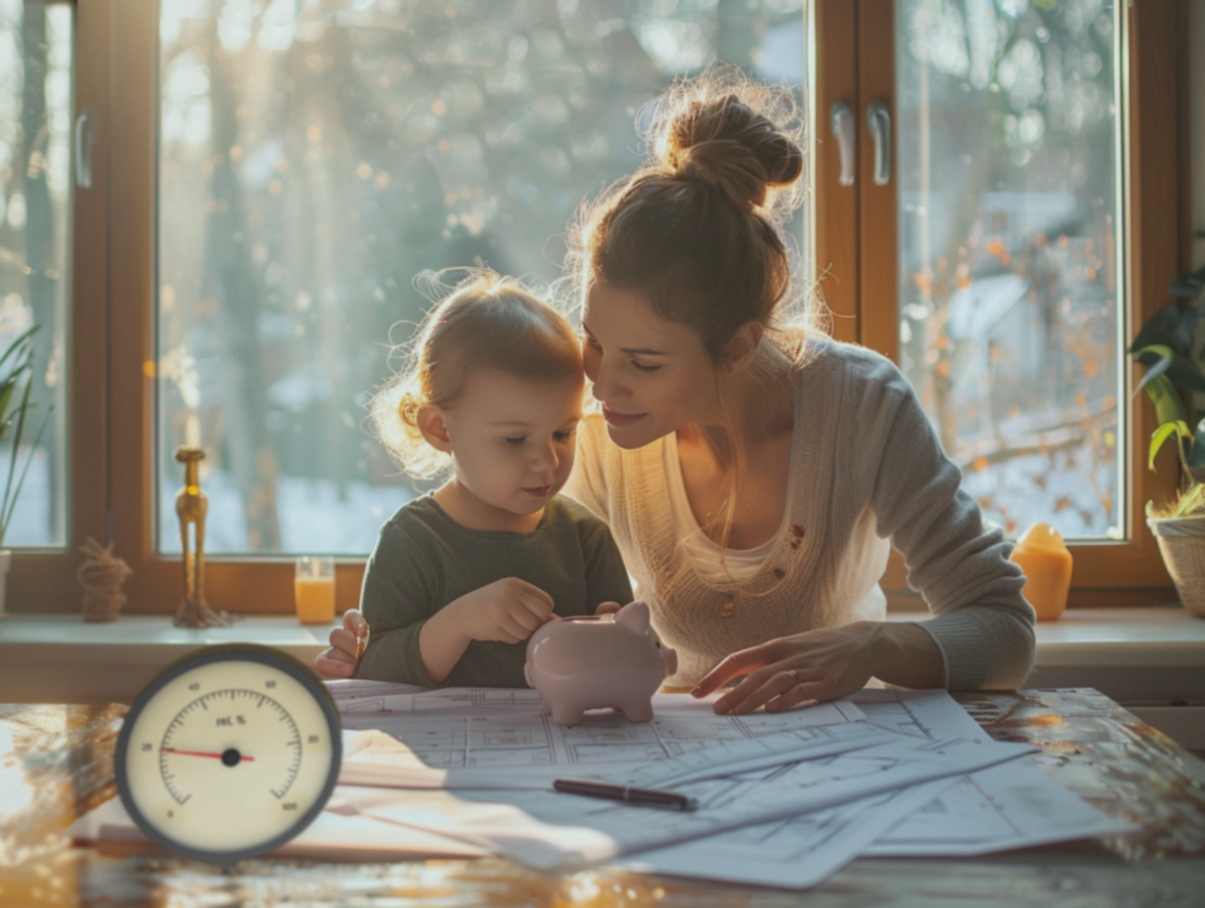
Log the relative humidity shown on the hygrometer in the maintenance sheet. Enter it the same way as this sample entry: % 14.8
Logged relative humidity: % 20
